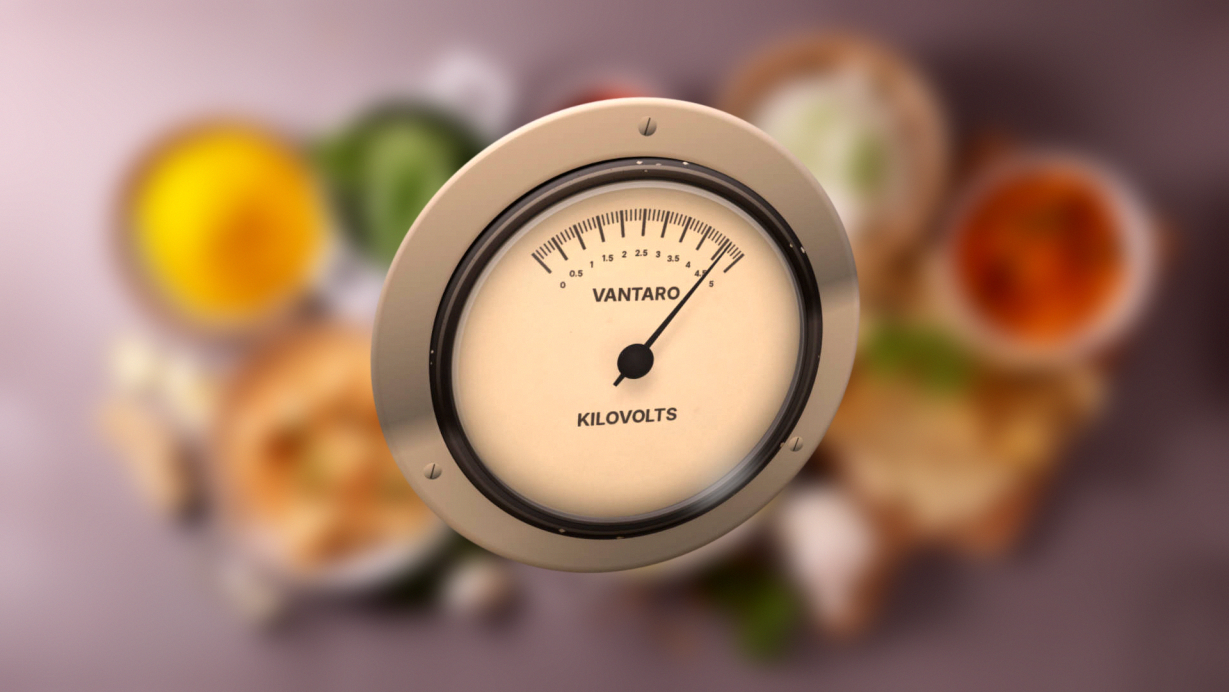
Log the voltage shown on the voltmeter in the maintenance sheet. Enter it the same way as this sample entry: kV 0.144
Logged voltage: kV 4.5
